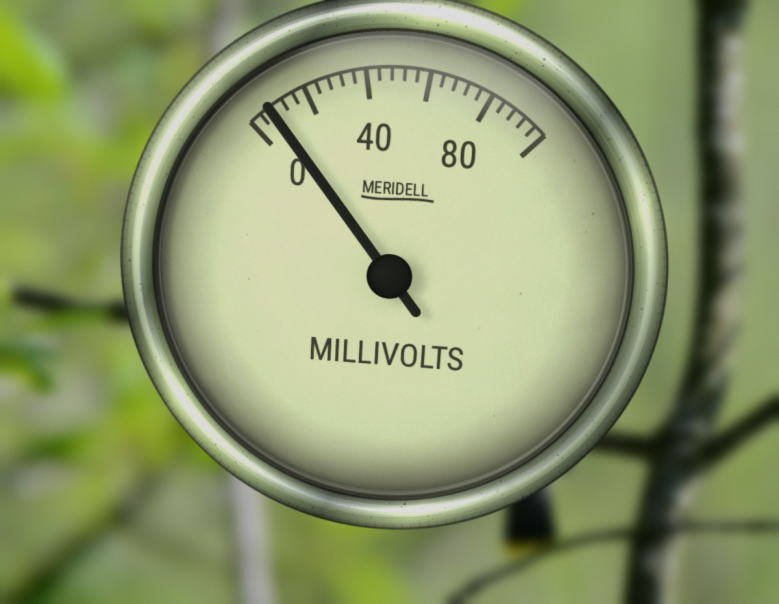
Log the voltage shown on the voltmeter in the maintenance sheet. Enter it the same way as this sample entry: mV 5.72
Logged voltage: mV 8
